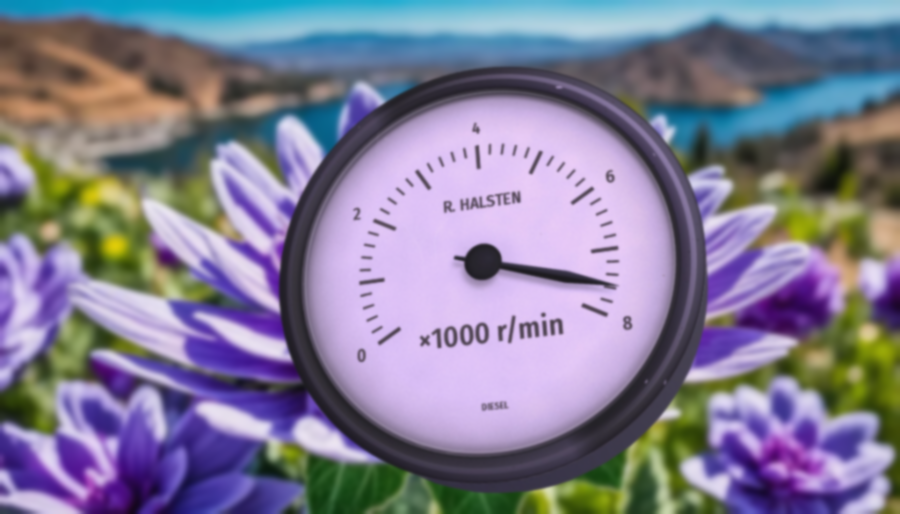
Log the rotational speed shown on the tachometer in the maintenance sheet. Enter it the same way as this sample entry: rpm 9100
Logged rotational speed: rpm 7600
